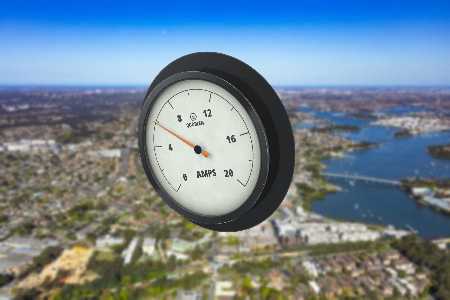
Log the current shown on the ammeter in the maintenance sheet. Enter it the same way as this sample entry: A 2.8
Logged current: A 6
